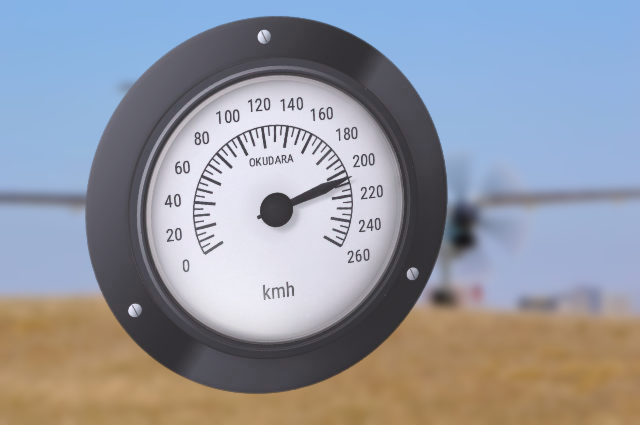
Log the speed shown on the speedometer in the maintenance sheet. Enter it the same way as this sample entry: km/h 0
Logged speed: km/h 205
